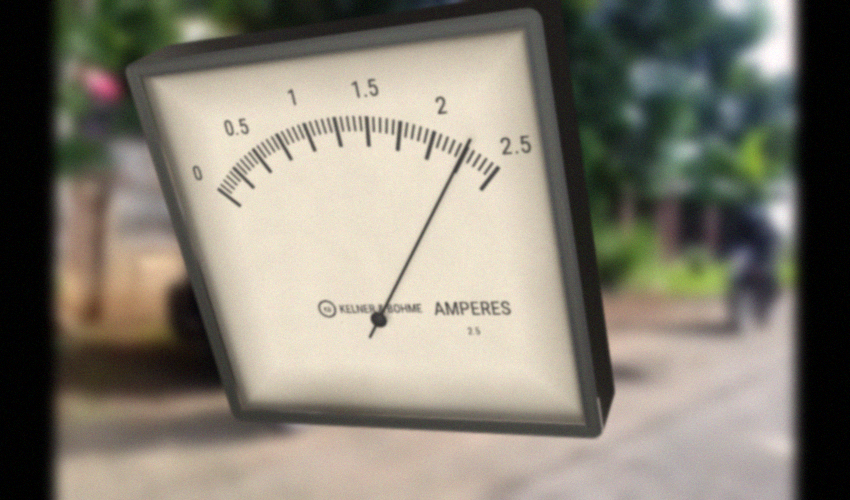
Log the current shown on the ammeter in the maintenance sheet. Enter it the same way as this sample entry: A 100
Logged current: A 2.25
